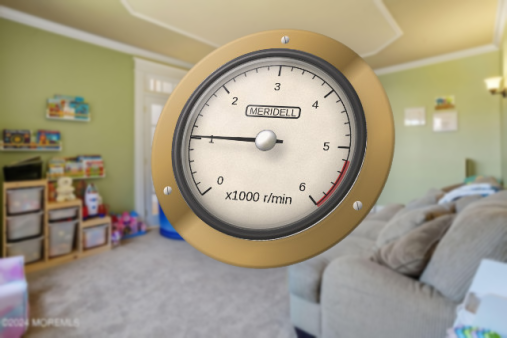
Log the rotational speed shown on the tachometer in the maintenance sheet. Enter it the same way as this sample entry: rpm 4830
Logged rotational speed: rpm 1000
